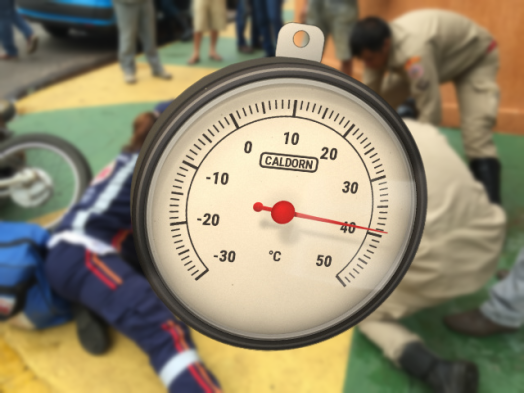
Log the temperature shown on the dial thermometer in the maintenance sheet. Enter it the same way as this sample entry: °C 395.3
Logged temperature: °C 39
